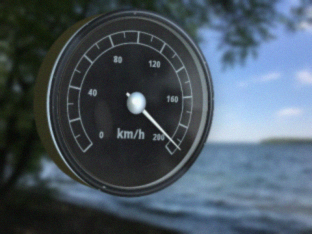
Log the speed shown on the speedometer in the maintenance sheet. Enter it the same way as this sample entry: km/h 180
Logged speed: km/h 195
